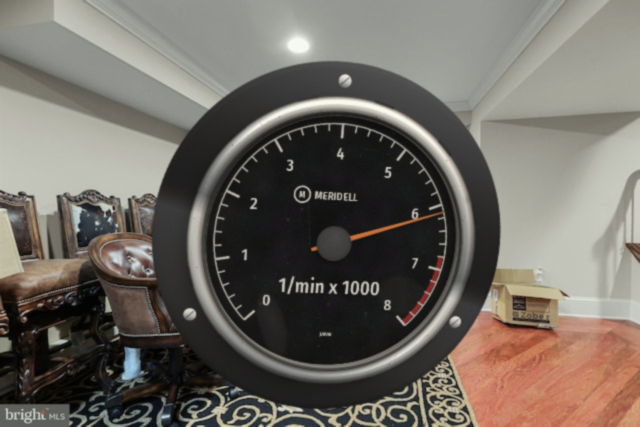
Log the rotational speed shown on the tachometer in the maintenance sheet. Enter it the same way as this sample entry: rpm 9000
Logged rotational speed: rpm 6100
